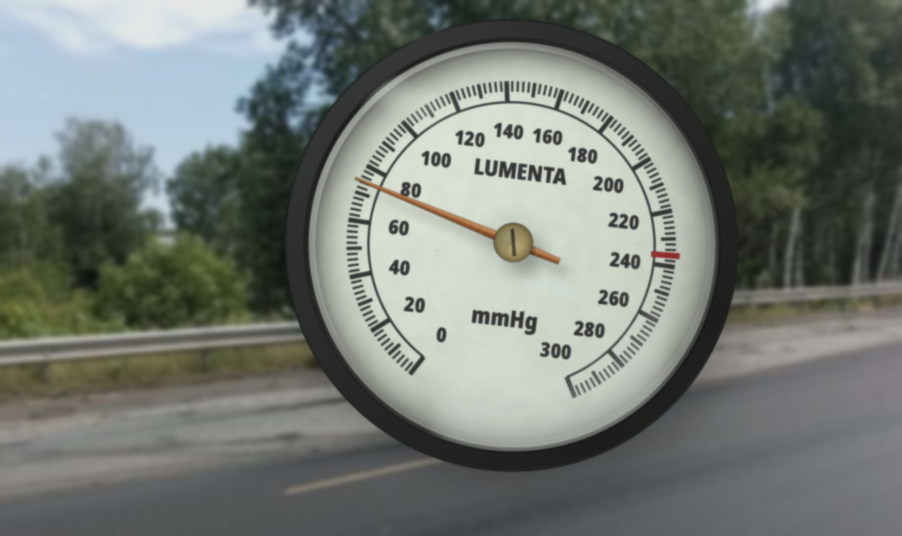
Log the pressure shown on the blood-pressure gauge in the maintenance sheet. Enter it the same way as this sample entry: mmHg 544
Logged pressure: mmHg 74
